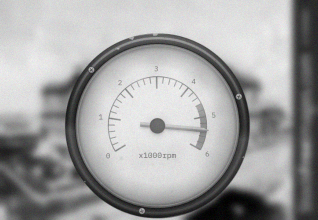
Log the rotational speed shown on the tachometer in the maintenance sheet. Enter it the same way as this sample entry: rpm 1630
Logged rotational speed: rpm 5400
